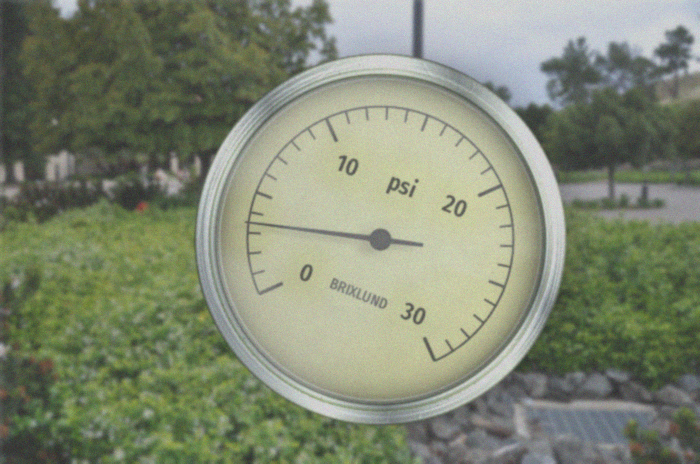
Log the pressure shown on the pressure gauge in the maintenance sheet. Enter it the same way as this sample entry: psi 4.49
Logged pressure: psi 3.5
